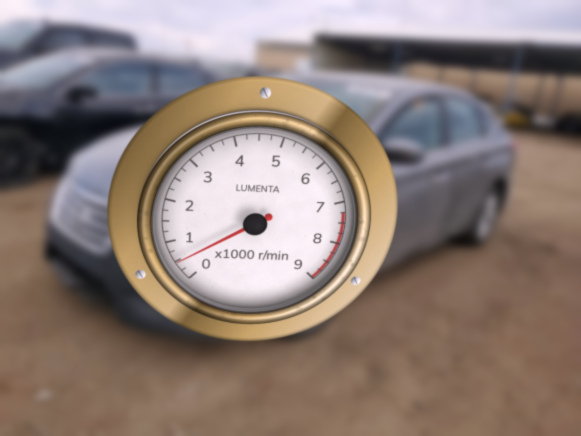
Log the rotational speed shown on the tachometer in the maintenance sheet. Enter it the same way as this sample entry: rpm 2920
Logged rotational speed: rpm 500
